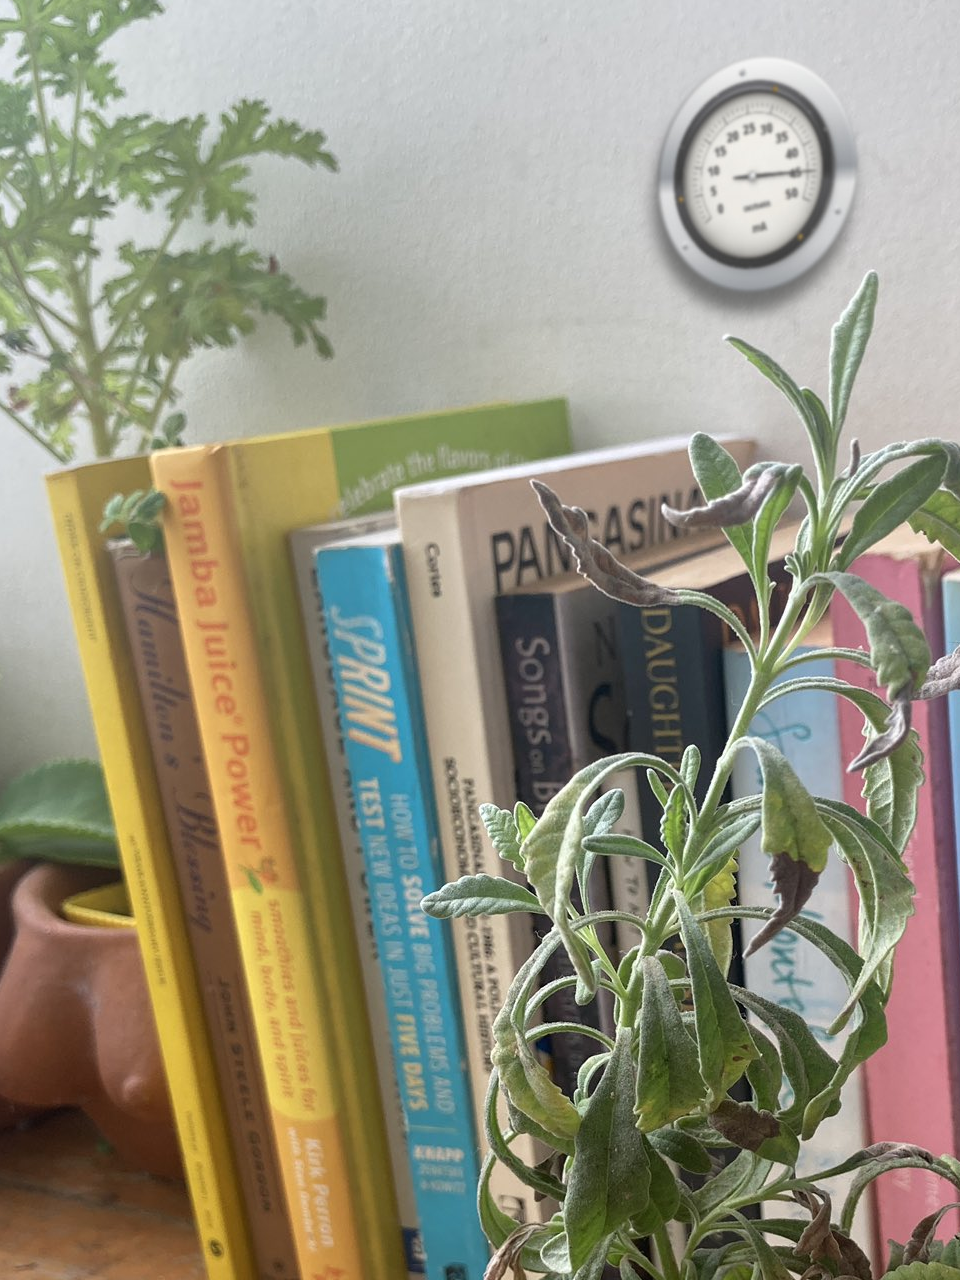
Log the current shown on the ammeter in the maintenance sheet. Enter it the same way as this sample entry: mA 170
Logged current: mA 45
